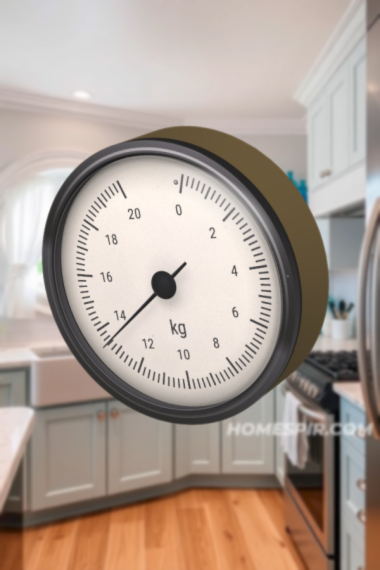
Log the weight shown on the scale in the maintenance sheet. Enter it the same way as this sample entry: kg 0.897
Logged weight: kg 13.4
